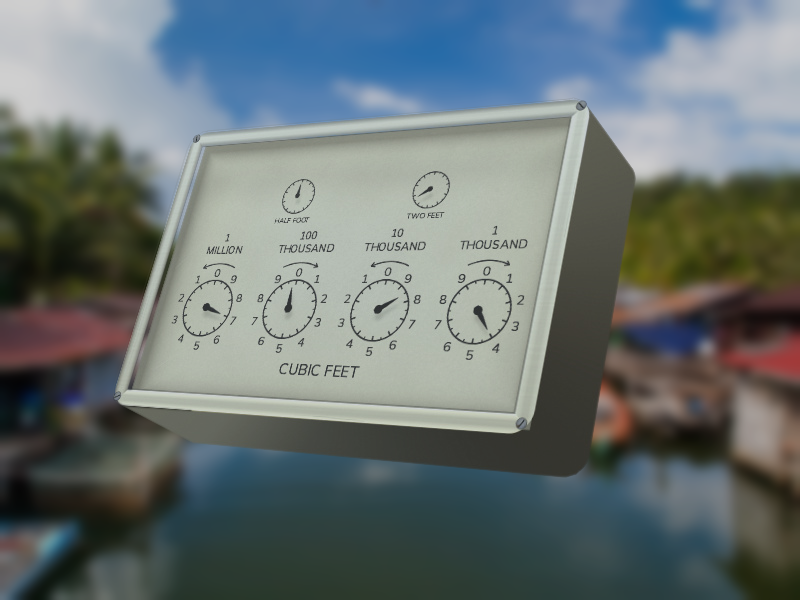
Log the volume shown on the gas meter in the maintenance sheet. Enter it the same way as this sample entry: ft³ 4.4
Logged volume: ft³ 698400
